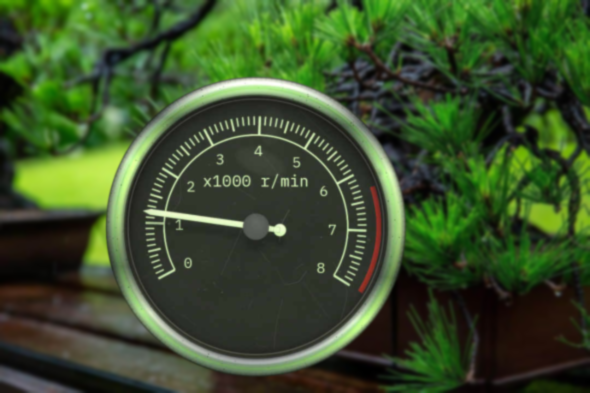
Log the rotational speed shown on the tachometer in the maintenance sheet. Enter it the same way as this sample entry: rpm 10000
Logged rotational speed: rpm 1200
